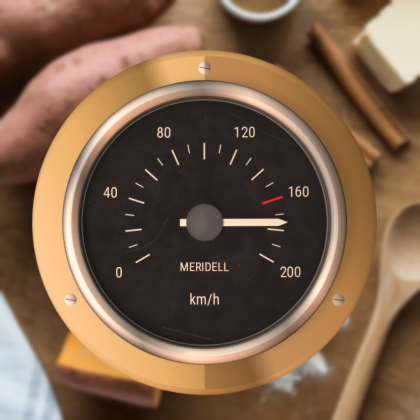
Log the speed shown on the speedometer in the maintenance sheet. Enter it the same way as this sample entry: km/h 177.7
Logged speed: km/h 175
